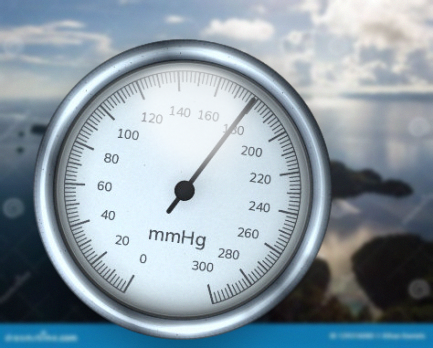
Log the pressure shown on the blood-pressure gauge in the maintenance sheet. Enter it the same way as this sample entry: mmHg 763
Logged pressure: mmHg 178
